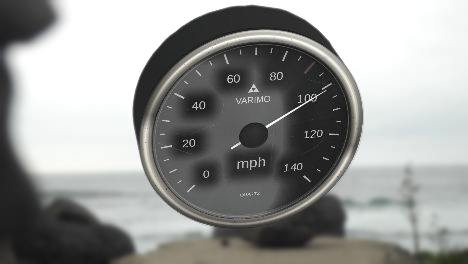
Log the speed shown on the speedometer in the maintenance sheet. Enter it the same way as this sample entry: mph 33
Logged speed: mph 100
